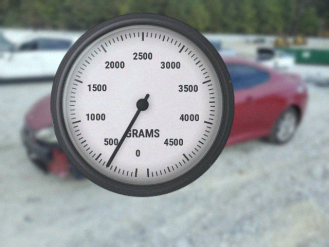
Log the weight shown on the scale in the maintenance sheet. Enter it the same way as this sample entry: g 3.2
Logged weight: g 350
